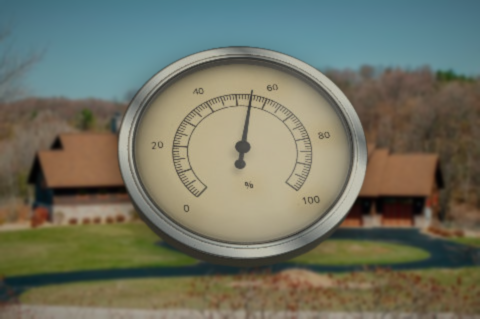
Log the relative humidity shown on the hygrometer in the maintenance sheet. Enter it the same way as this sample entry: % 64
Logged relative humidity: % 55
